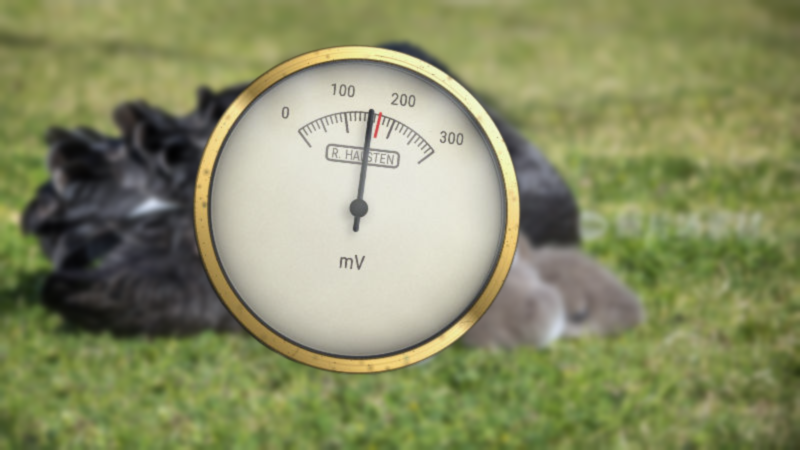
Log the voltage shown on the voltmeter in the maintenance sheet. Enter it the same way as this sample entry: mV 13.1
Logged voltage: mV 150
